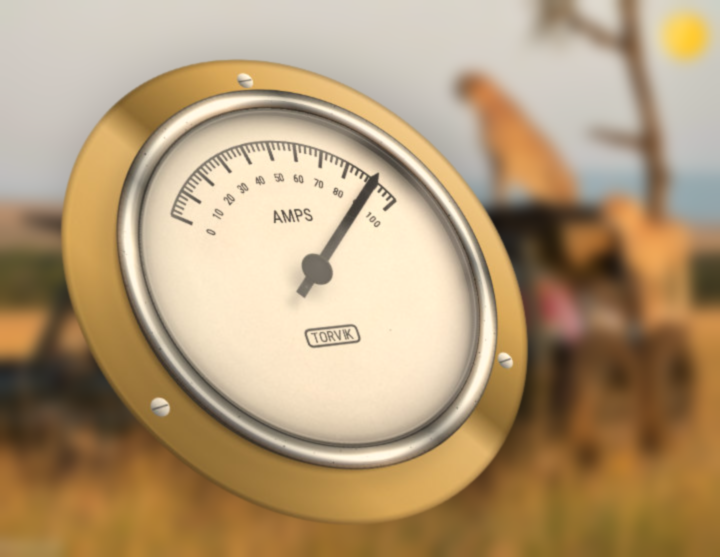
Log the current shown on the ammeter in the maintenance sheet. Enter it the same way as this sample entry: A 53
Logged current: A 90
